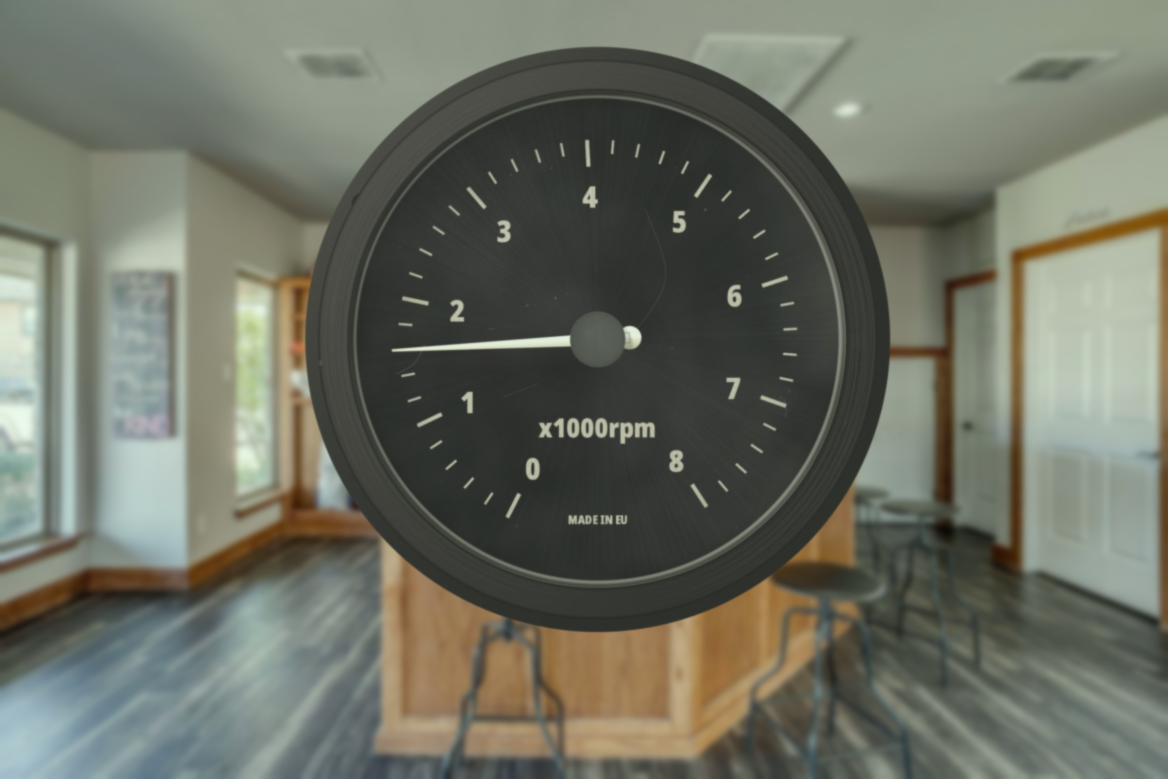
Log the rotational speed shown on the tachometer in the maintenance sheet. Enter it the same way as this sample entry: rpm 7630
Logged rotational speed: rpm 1600
